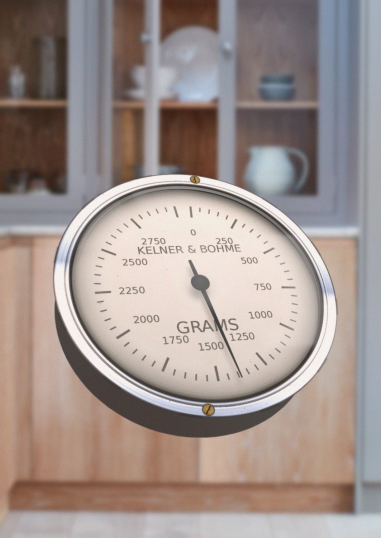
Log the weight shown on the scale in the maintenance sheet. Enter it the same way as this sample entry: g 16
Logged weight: g 1400
